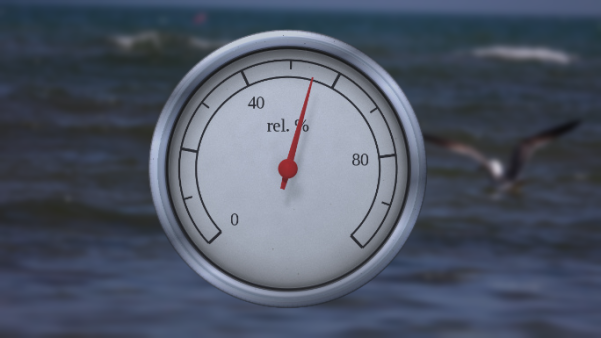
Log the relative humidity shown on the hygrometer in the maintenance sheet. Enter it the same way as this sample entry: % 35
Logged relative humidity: % 55
